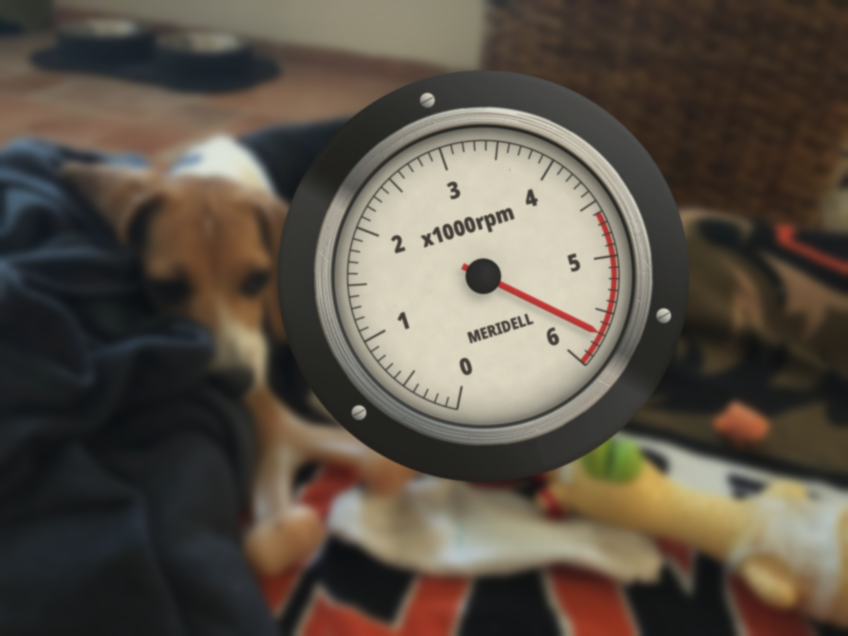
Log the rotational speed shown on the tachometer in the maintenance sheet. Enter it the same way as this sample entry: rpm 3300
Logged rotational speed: rpm 5700
